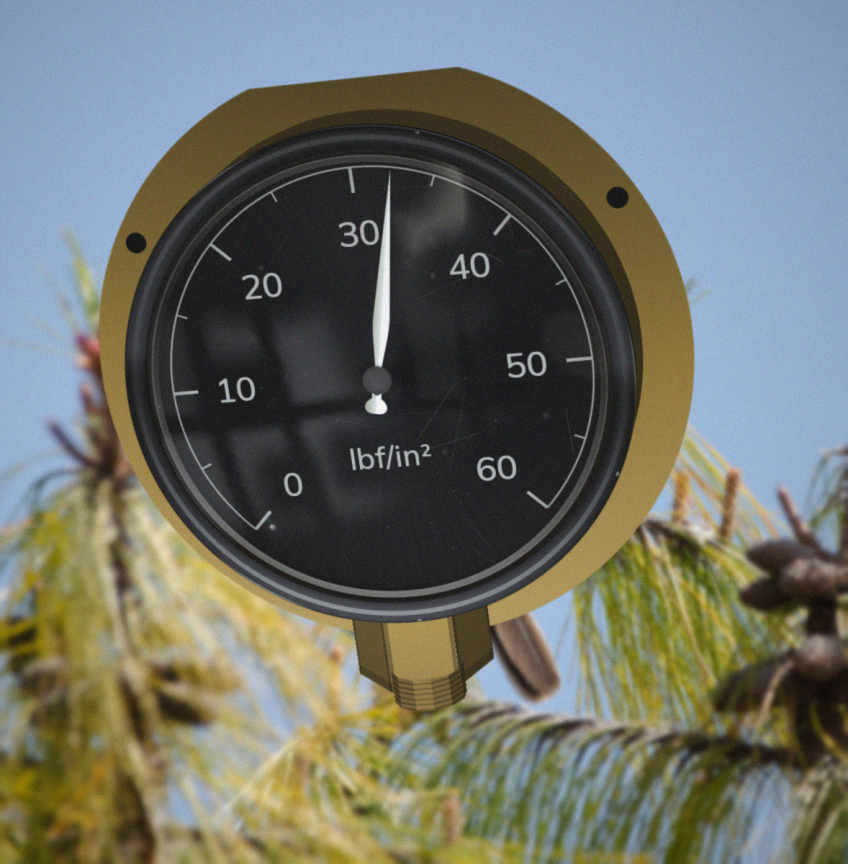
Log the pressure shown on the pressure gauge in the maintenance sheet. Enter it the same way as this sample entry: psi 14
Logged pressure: psi 32.5
